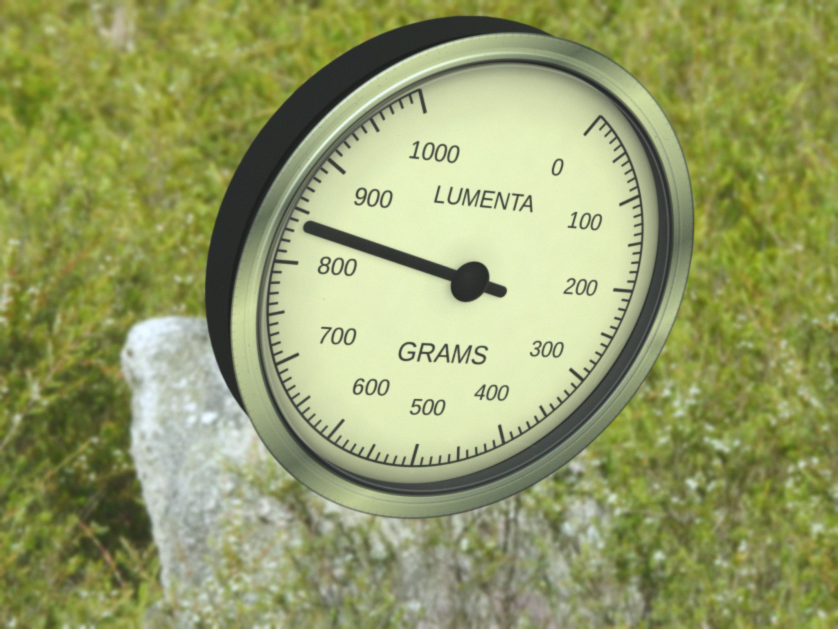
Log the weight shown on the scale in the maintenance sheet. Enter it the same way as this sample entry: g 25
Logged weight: g 840
